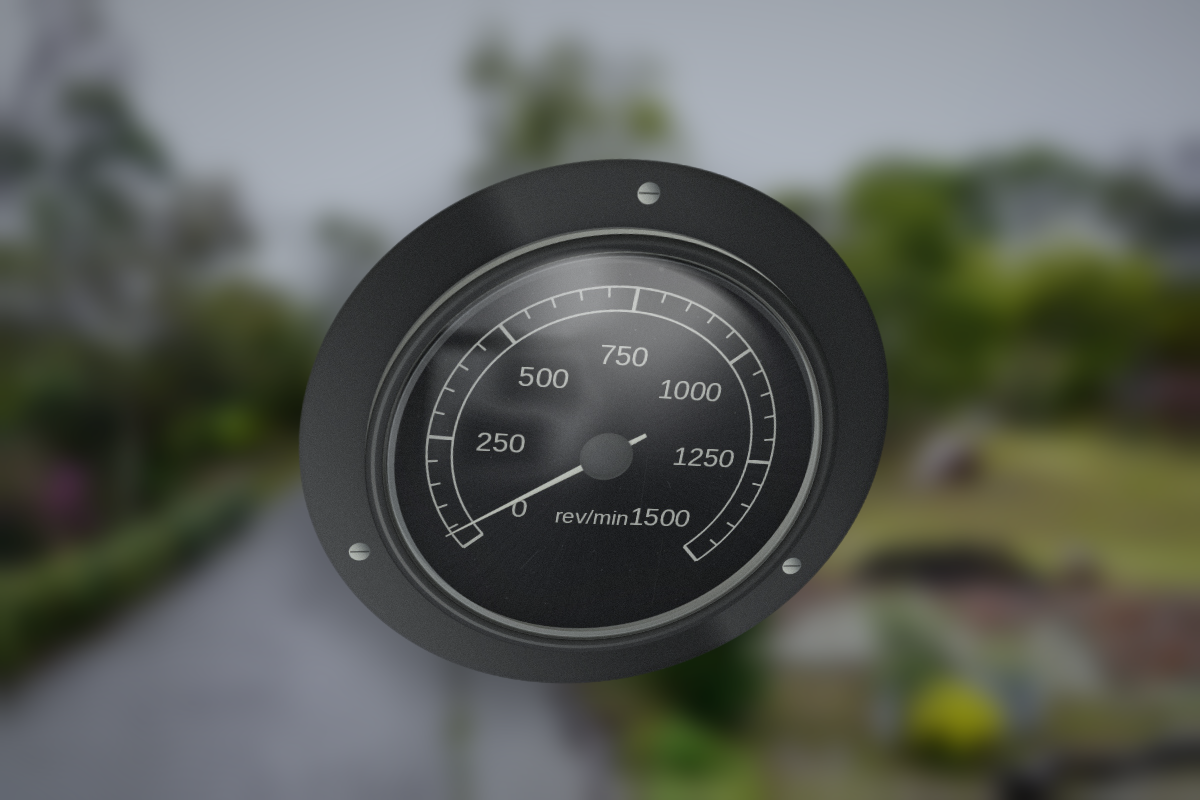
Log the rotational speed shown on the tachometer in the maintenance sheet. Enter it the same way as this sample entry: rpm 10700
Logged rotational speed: rpm 50
